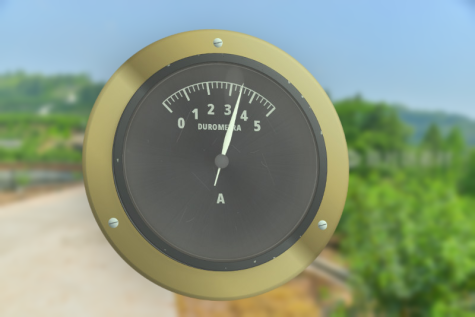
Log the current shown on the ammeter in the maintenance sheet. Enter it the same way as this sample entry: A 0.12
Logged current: A 3.4
